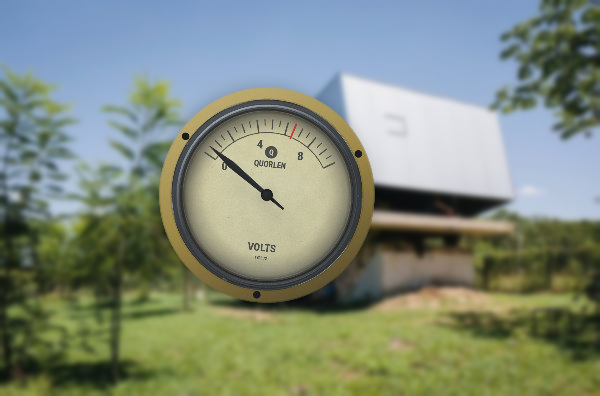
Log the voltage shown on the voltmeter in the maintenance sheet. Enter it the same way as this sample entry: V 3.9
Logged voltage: V 0.5
